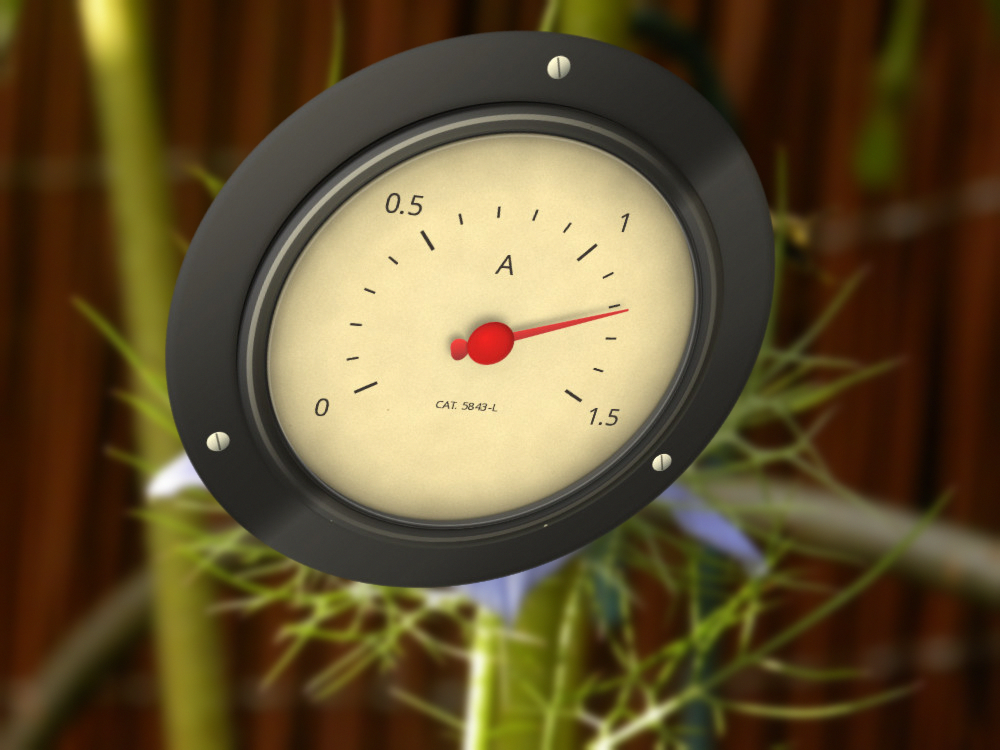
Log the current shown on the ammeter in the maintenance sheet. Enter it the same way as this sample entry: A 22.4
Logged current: A 1.2
